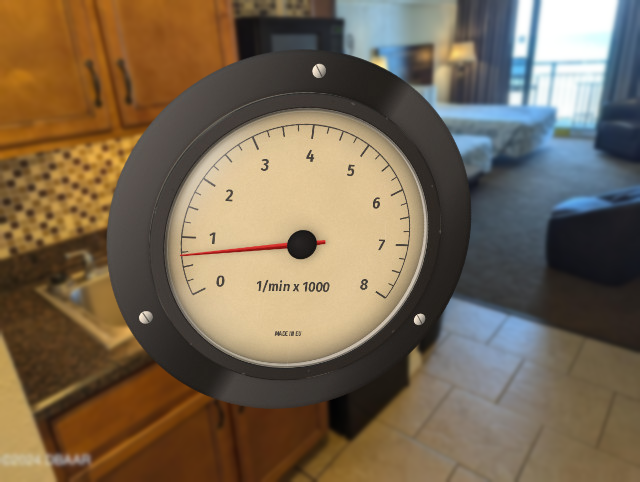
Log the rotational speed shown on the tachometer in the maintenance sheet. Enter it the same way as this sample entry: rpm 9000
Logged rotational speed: rpm 750
